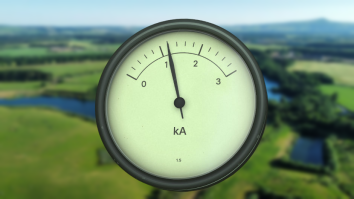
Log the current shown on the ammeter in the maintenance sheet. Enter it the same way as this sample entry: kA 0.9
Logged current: kA 1.2
